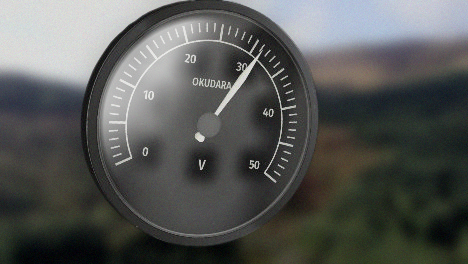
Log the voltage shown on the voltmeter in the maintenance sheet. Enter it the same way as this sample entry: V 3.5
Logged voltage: V 31
